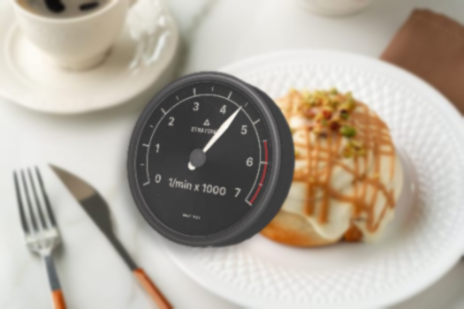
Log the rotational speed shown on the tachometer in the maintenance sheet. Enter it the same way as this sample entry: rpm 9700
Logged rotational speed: rpm 4500
